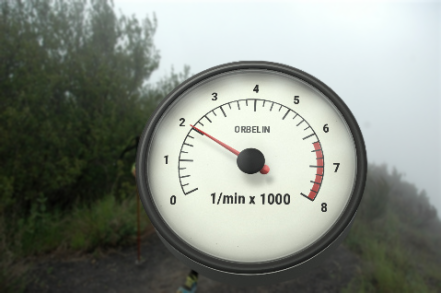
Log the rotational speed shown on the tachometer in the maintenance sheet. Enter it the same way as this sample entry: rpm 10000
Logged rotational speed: rpm 2000
